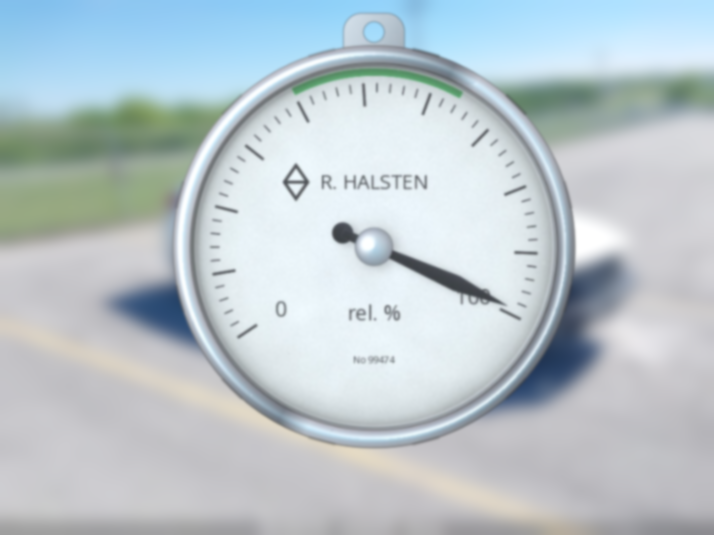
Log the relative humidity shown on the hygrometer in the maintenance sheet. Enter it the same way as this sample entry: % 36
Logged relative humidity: % 99
